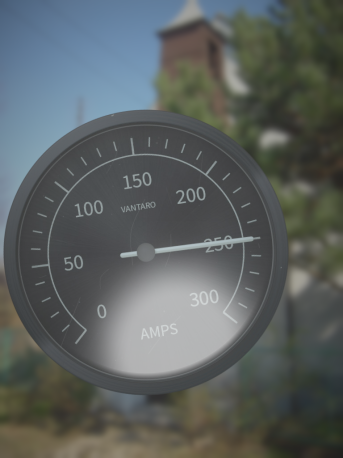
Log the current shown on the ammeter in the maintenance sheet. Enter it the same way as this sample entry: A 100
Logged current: A 250
